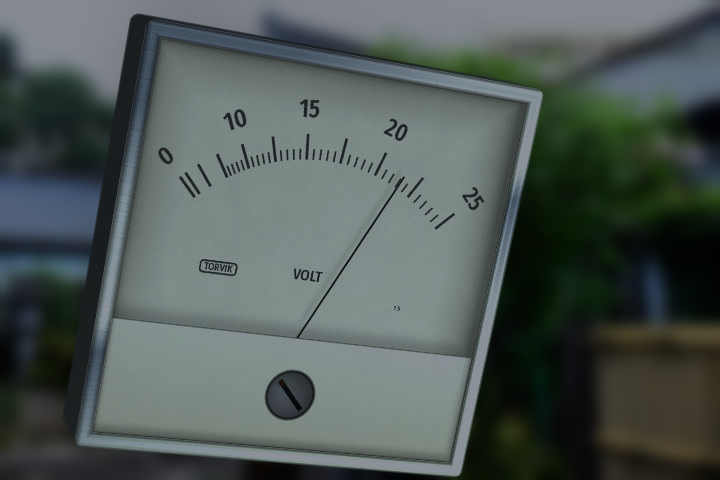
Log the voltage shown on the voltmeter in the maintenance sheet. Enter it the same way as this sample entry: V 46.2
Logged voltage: V 21.5
